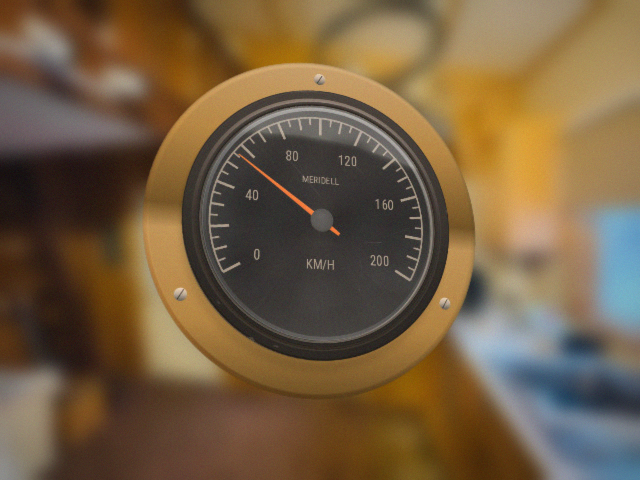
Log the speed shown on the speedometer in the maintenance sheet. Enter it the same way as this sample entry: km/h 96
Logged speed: km/h 55
